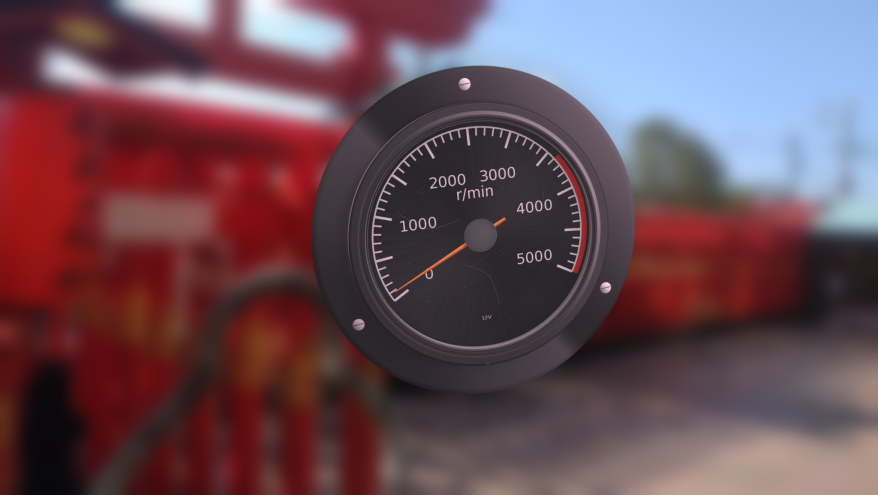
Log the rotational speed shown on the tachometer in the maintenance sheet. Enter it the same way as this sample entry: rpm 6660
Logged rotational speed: rpm 100
